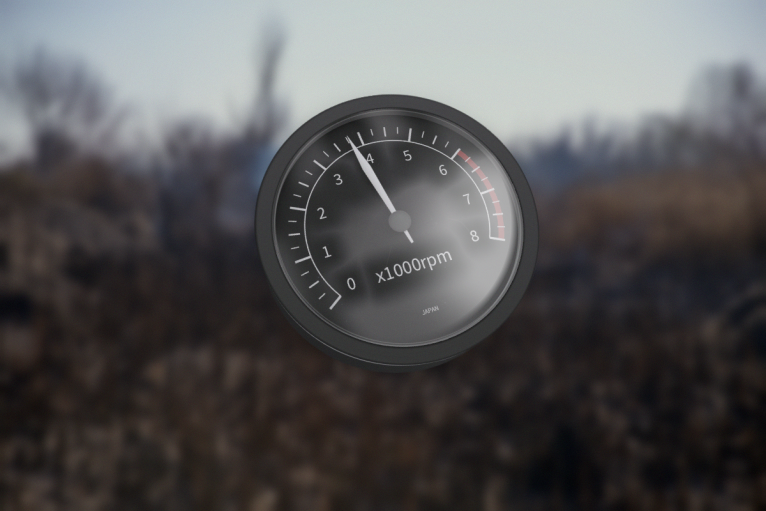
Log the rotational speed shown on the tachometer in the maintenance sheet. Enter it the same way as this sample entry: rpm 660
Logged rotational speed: rpm 3750
